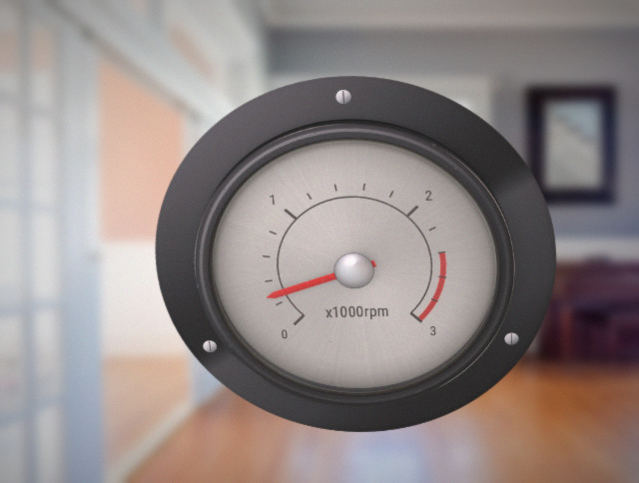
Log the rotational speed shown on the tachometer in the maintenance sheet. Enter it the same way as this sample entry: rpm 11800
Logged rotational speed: rpm 300
